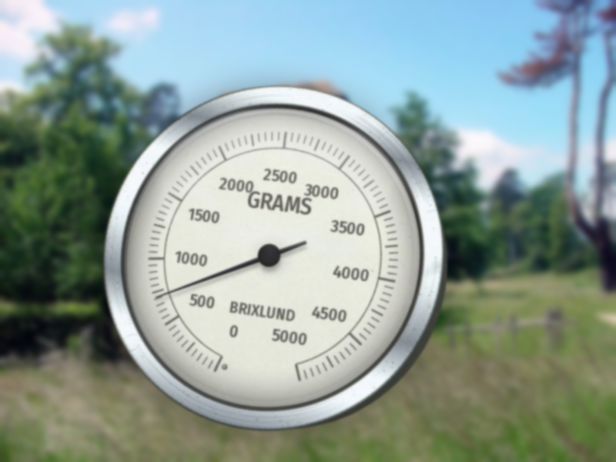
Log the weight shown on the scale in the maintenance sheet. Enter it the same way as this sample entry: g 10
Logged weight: g 700
